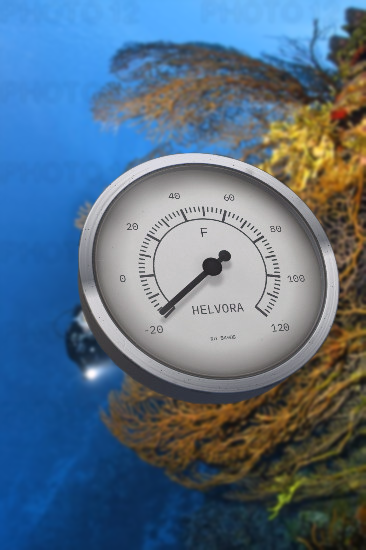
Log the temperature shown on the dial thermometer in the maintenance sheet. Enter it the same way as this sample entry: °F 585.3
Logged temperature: °F -18
